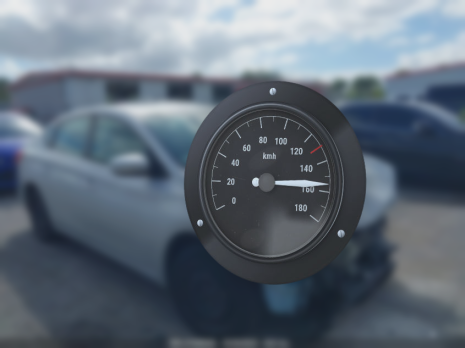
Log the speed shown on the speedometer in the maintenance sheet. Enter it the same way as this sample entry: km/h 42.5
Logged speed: km/h 155
